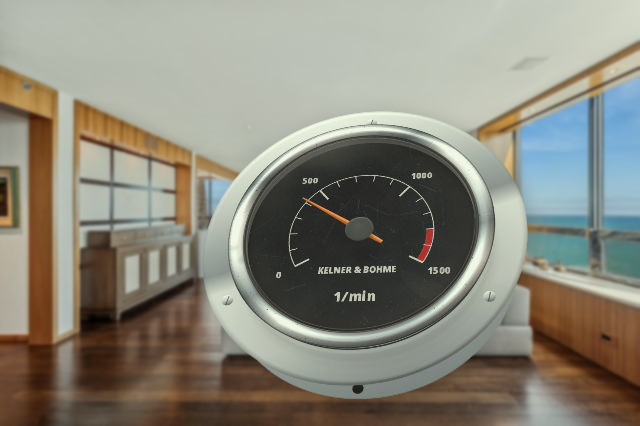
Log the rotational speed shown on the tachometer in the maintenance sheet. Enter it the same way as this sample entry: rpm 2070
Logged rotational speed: rpm 400
